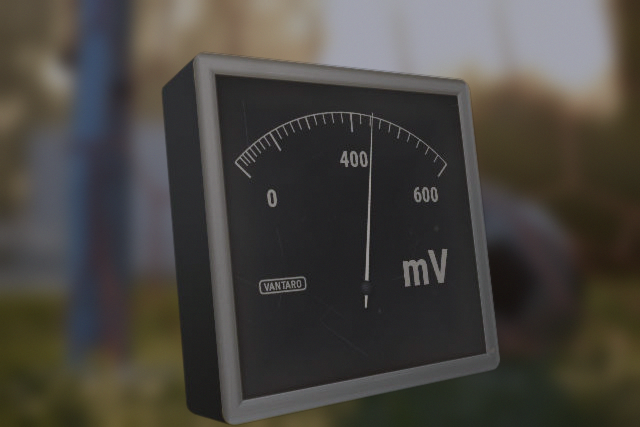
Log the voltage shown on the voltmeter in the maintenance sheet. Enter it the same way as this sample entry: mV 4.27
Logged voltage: mV 440
